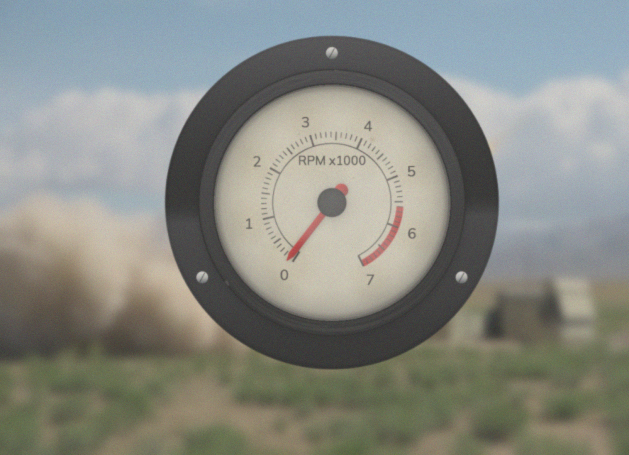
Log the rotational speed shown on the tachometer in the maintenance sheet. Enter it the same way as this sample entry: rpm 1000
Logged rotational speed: rpm 100
